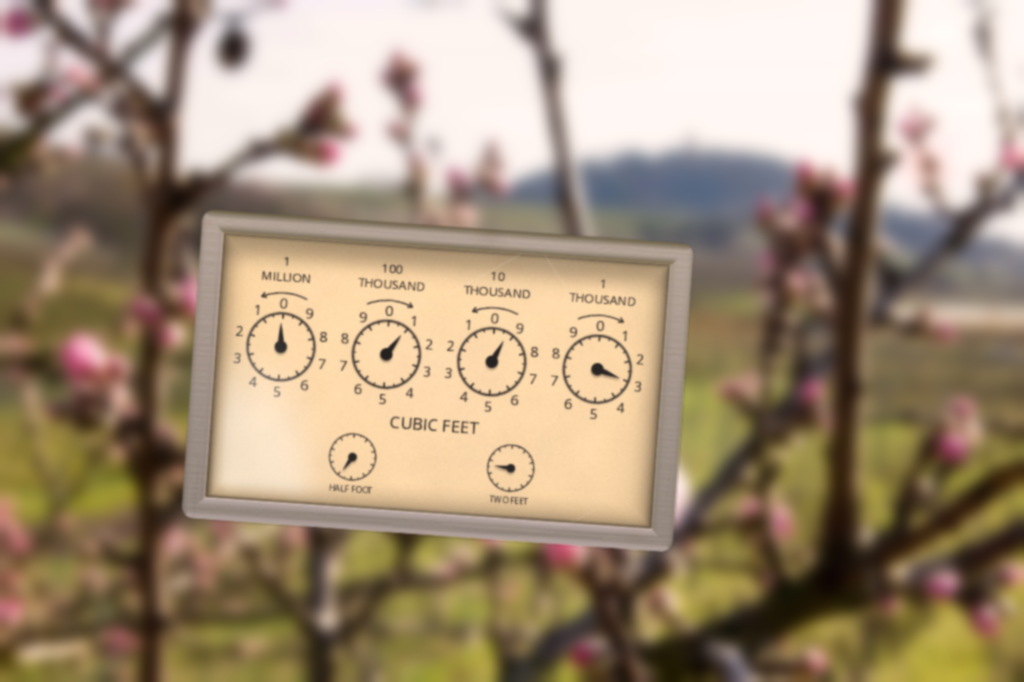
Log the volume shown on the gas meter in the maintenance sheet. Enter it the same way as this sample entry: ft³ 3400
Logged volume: ft³ 9300
